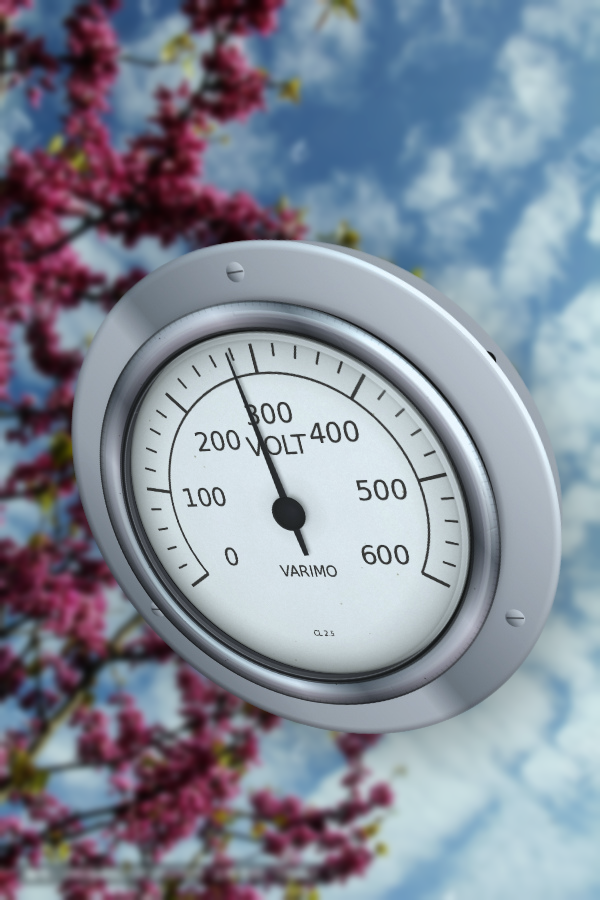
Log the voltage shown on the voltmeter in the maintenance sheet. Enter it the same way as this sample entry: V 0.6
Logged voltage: V 280
